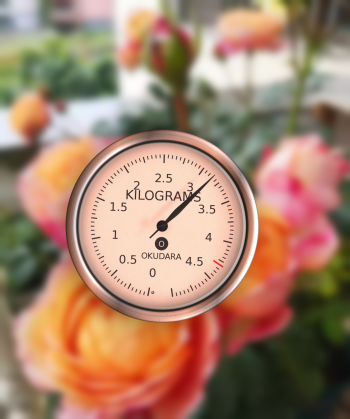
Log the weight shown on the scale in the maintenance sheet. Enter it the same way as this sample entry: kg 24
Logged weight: kg 3.15
